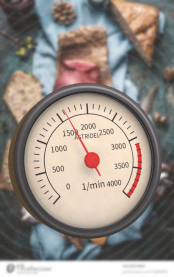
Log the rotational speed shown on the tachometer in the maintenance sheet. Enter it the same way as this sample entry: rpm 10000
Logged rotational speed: rpm 1600
